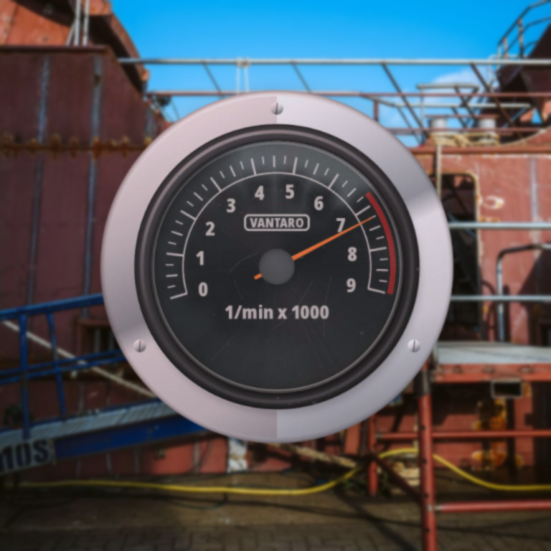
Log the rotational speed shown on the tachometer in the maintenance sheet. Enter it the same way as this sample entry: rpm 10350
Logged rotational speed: rpm 7250
